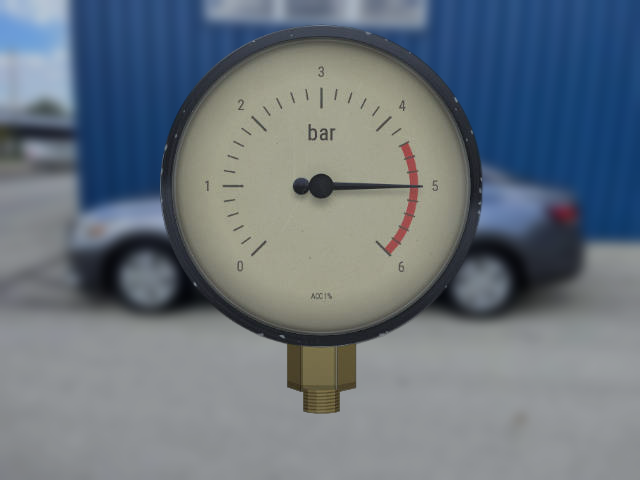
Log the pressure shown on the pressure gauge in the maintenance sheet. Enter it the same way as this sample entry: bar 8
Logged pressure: bar 5
